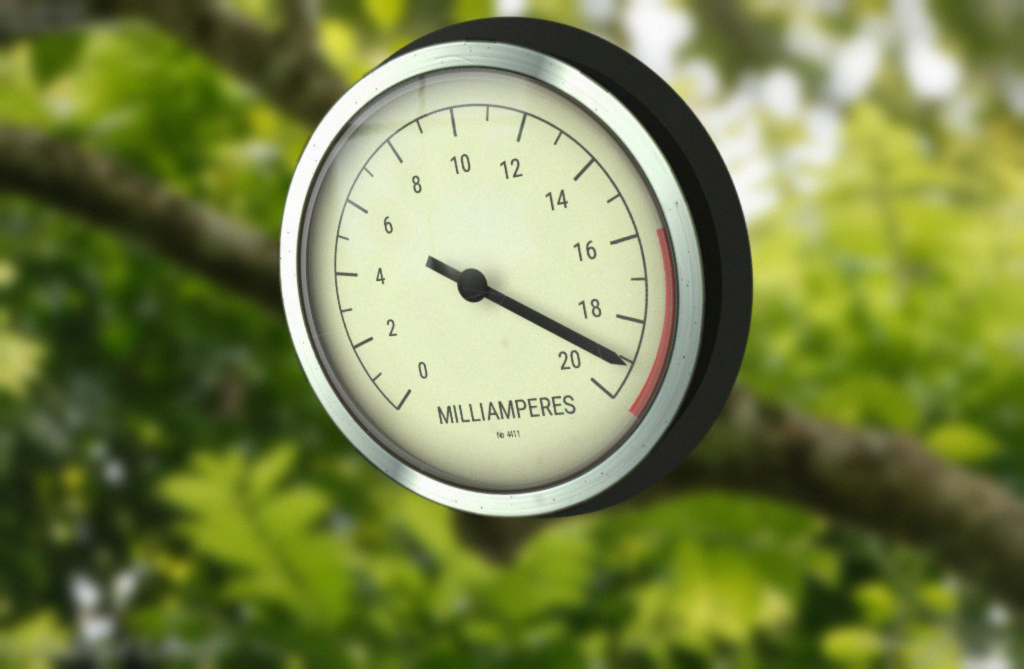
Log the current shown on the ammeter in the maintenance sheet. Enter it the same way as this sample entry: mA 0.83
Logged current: mA 19
